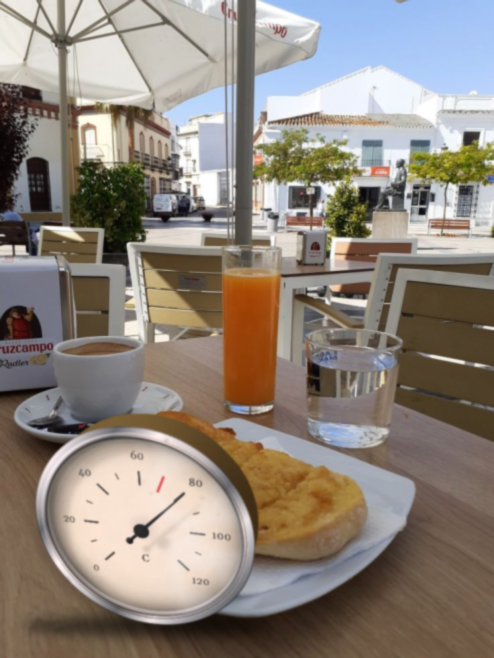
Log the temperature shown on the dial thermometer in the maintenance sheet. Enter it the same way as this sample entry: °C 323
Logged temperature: °C 80
